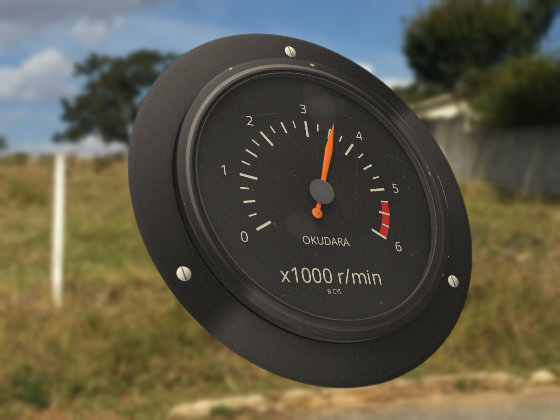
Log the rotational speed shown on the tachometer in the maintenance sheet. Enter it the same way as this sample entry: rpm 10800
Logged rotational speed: rpm 3500
